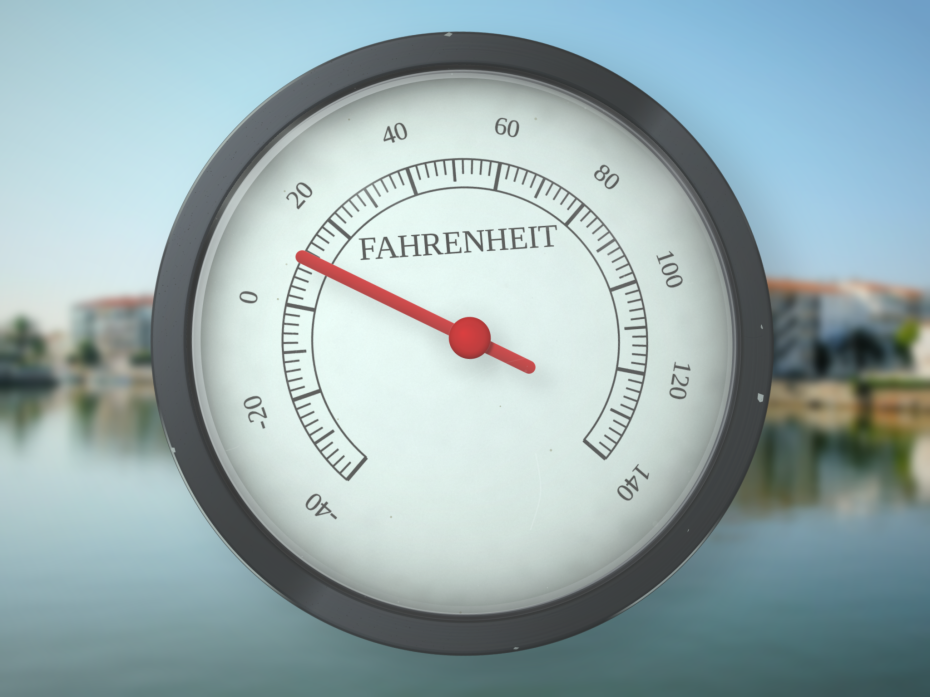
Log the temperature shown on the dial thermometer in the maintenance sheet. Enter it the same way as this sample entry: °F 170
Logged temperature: °F 10
